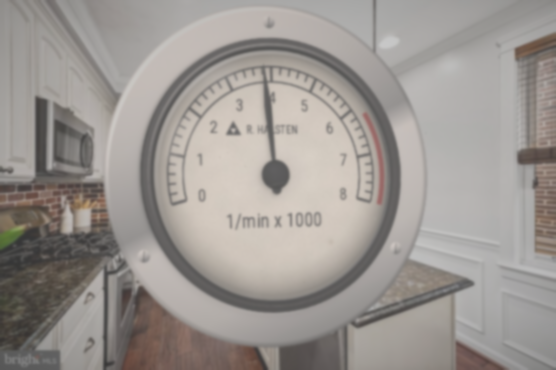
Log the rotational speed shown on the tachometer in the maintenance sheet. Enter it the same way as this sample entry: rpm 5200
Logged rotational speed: rpm 3800
